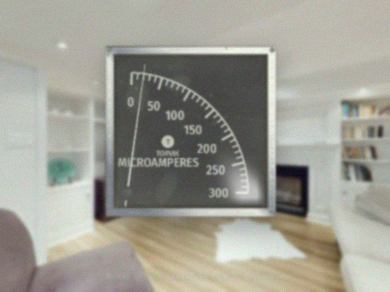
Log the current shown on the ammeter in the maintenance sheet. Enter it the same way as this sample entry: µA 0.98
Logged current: µA 20
